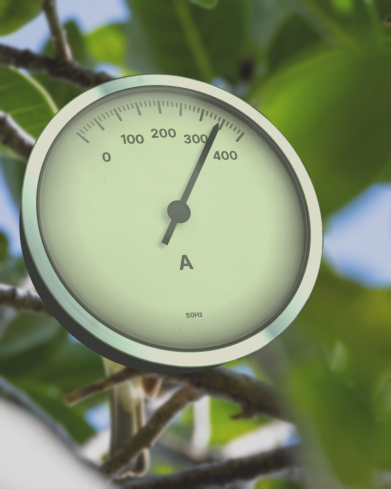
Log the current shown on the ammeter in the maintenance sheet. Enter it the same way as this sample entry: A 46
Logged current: A 340
